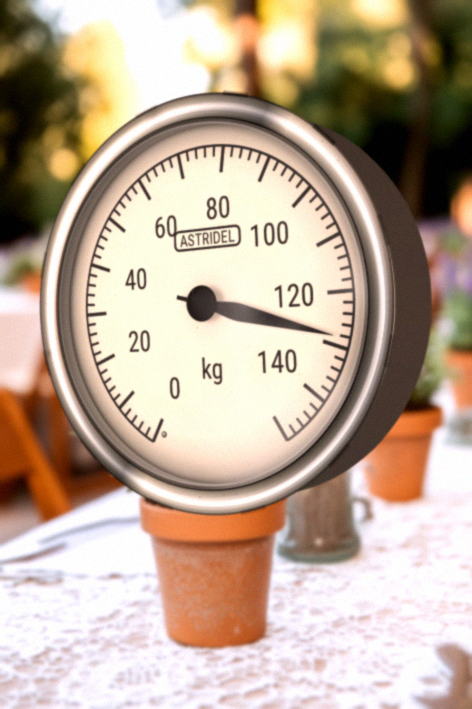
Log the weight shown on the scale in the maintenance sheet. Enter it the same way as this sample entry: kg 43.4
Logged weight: kg 128
